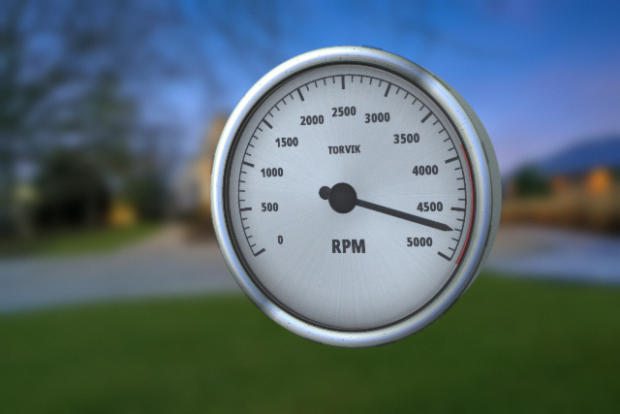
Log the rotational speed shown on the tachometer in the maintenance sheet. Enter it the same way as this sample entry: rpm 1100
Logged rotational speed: rpm 4700
